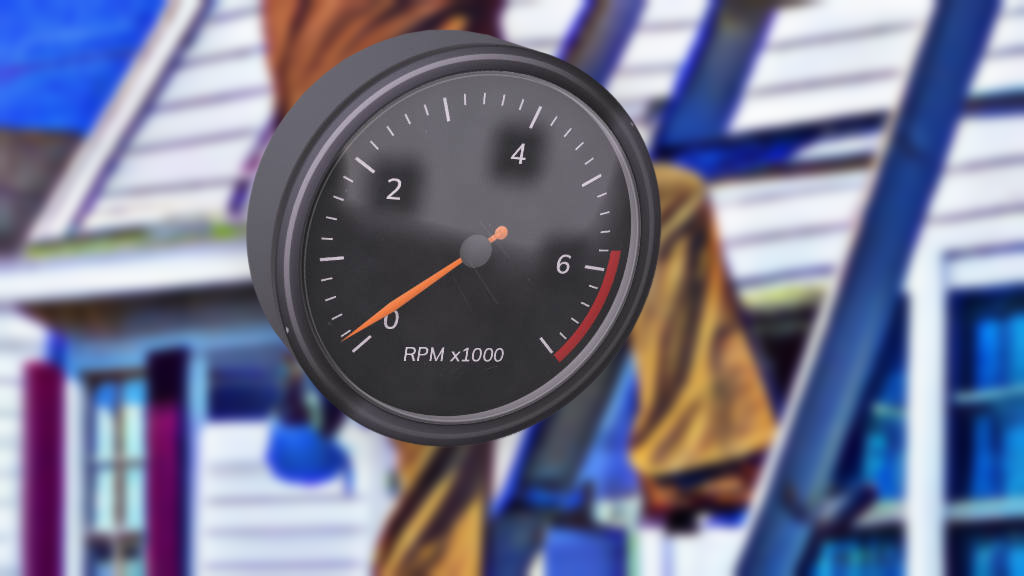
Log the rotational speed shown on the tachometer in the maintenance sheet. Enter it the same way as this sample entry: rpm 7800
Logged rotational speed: rpm 200
